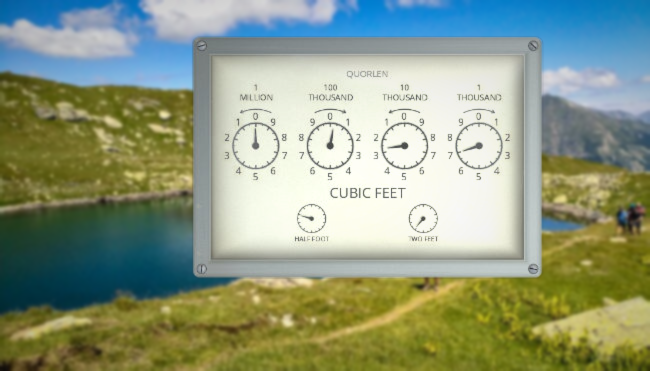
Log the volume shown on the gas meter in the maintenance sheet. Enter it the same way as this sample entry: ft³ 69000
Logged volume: ft³ 2700
